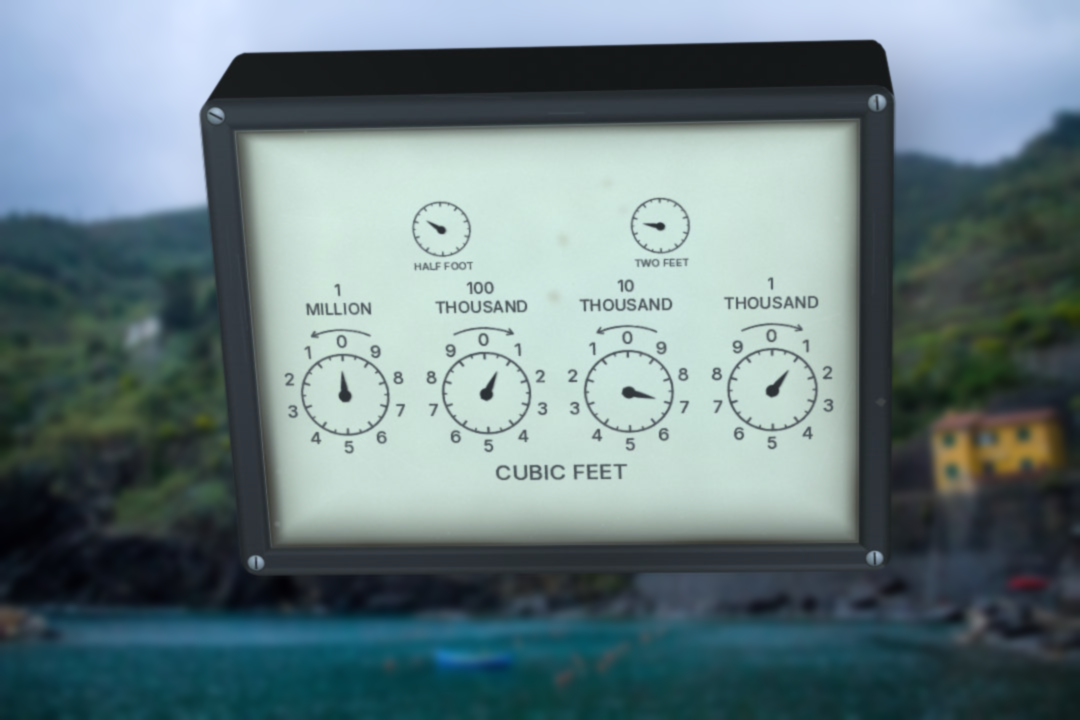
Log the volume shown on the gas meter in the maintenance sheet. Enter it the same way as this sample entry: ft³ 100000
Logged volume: ft³ 7100
